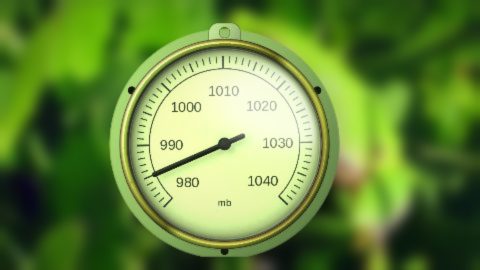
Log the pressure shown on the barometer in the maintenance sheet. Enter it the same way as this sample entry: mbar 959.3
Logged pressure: mbar 985
